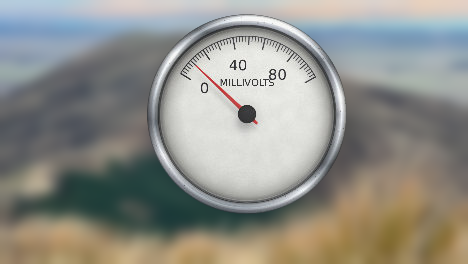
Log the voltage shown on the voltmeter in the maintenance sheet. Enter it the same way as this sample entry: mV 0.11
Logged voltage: mV 10
